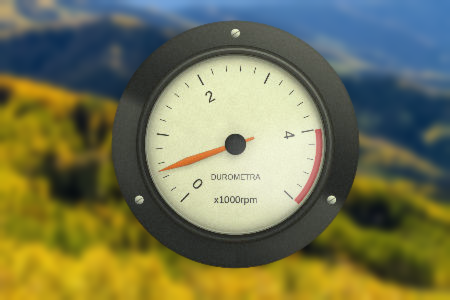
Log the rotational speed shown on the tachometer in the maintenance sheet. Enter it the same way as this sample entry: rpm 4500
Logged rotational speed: rpm 500
